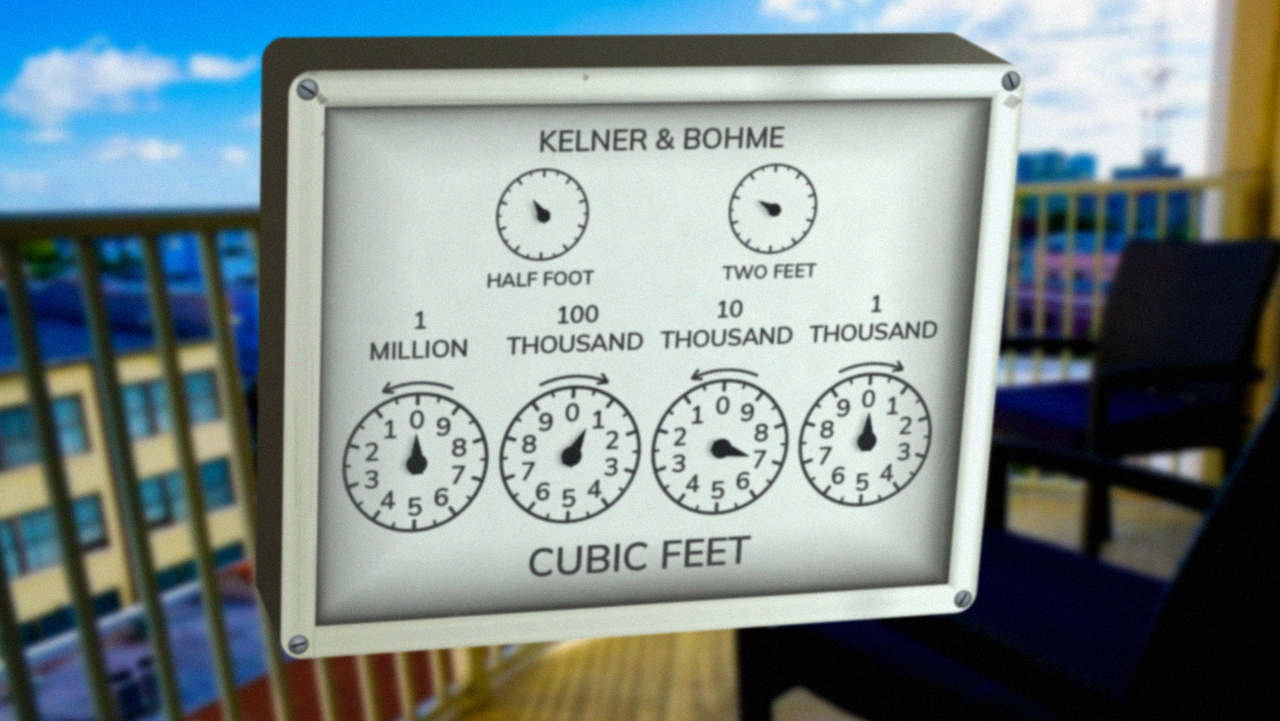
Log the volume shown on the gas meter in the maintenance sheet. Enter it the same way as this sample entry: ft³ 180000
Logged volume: ft³ 7000
